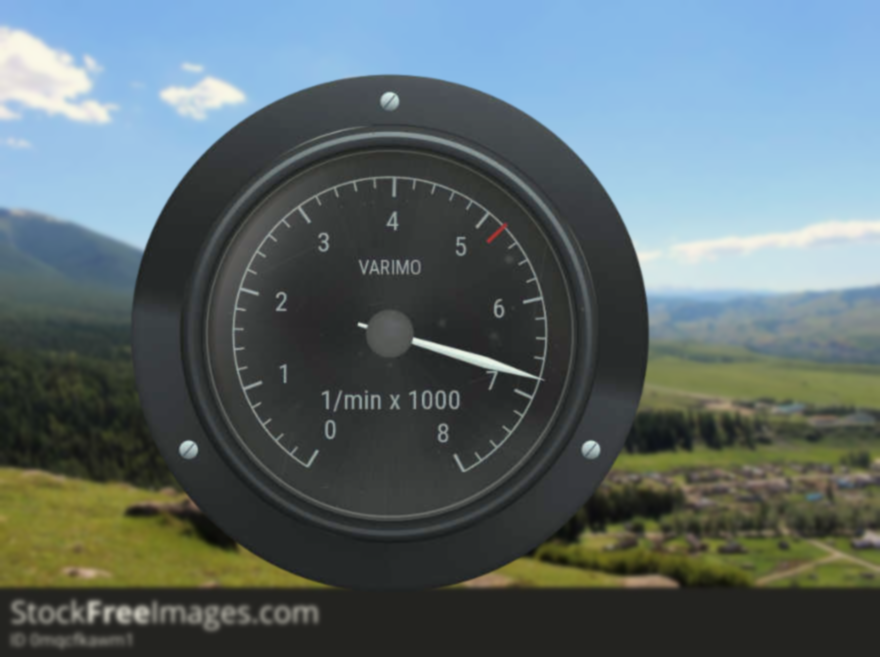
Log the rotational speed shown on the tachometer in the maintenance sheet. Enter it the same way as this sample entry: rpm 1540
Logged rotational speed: rpm 6800
